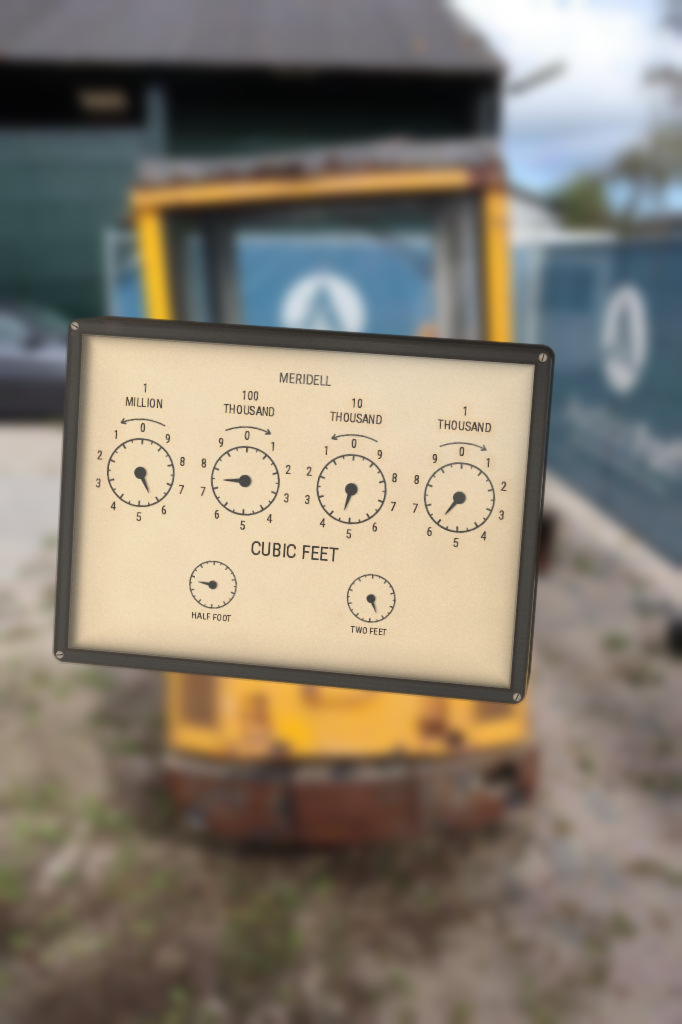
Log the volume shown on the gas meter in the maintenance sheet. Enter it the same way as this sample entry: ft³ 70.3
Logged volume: ft³ 574600
